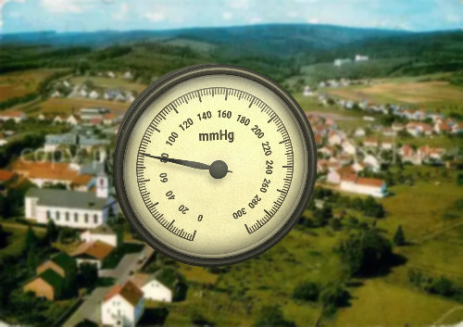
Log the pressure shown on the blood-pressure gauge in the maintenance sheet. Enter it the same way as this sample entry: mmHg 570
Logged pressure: mmHg 80
